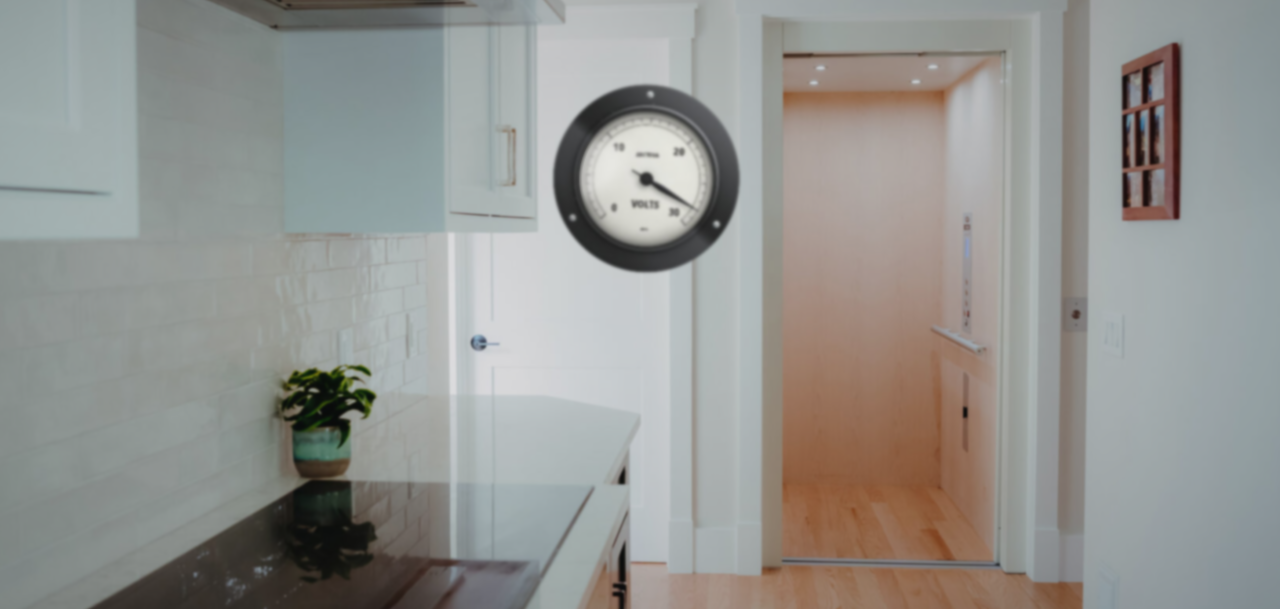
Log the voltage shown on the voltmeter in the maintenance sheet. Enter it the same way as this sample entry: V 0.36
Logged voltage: V 28
